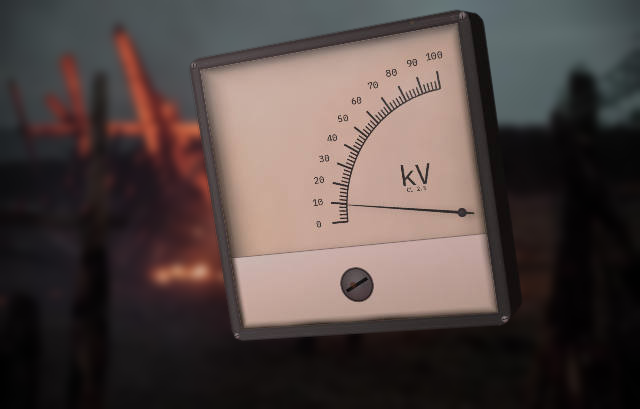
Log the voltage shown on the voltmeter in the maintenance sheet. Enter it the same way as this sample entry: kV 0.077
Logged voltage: kV 10
